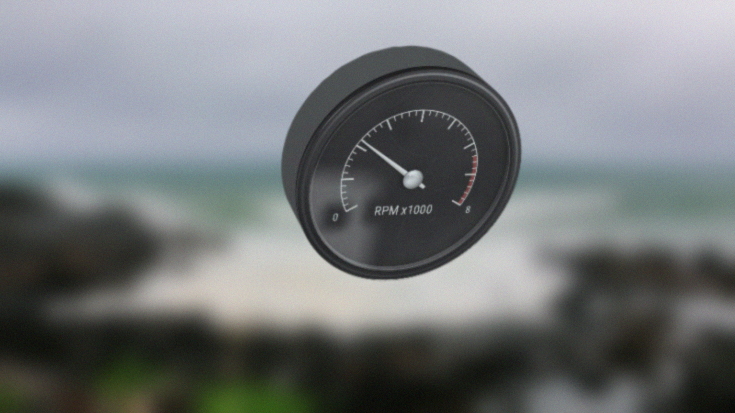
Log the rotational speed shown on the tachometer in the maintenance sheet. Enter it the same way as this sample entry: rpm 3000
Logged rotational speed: rpm 2200
